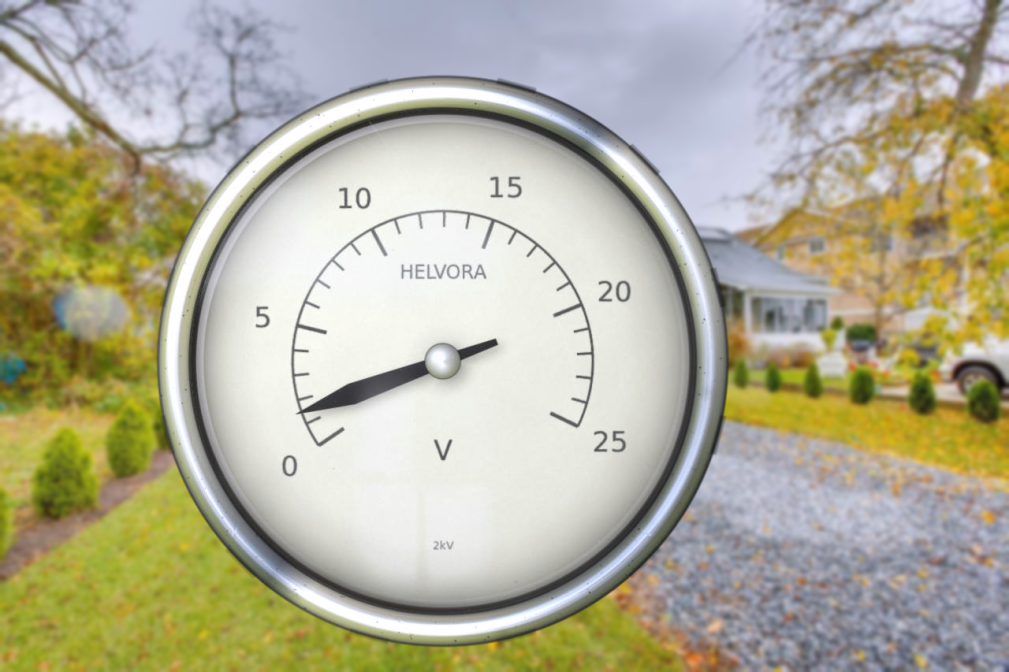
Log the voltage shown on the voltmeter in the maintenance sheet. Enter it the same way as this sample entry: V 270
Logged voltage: V 1.5
